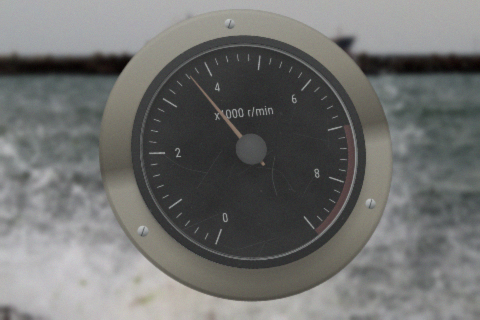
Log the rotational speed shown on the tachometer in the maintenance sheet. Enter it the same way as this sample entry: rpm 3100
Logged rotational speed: rpm 3600
